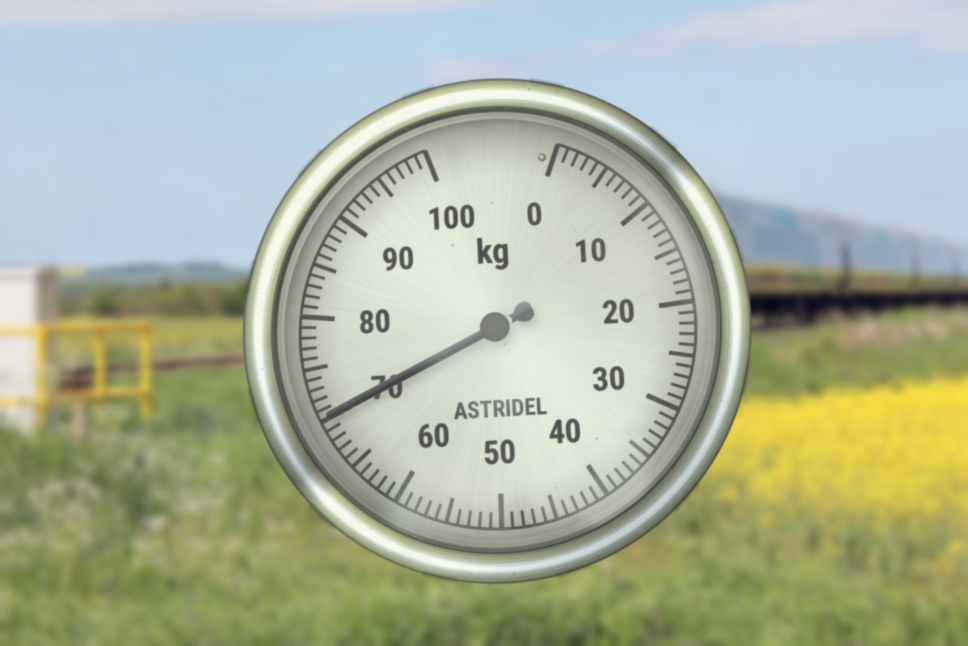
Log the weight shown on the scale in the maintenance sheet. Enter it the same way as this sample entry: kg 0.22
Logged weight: kg 70
